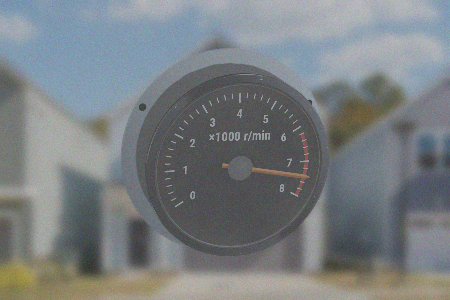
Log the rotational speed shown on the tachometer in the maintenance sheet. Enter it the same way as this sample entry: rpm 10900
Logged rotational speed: rpm 7400
